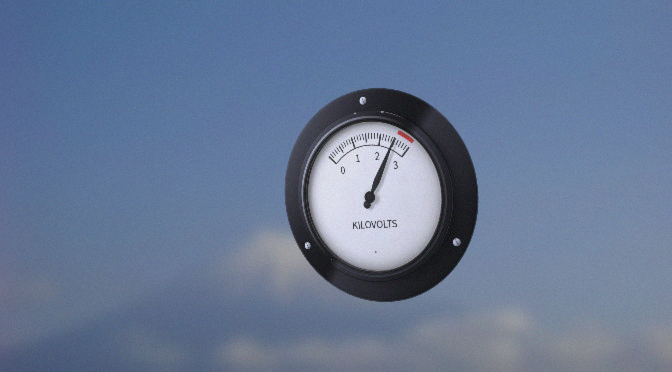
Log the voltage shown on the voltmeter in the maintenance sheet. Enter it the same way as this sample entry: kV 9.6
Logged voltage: kV 2.5
